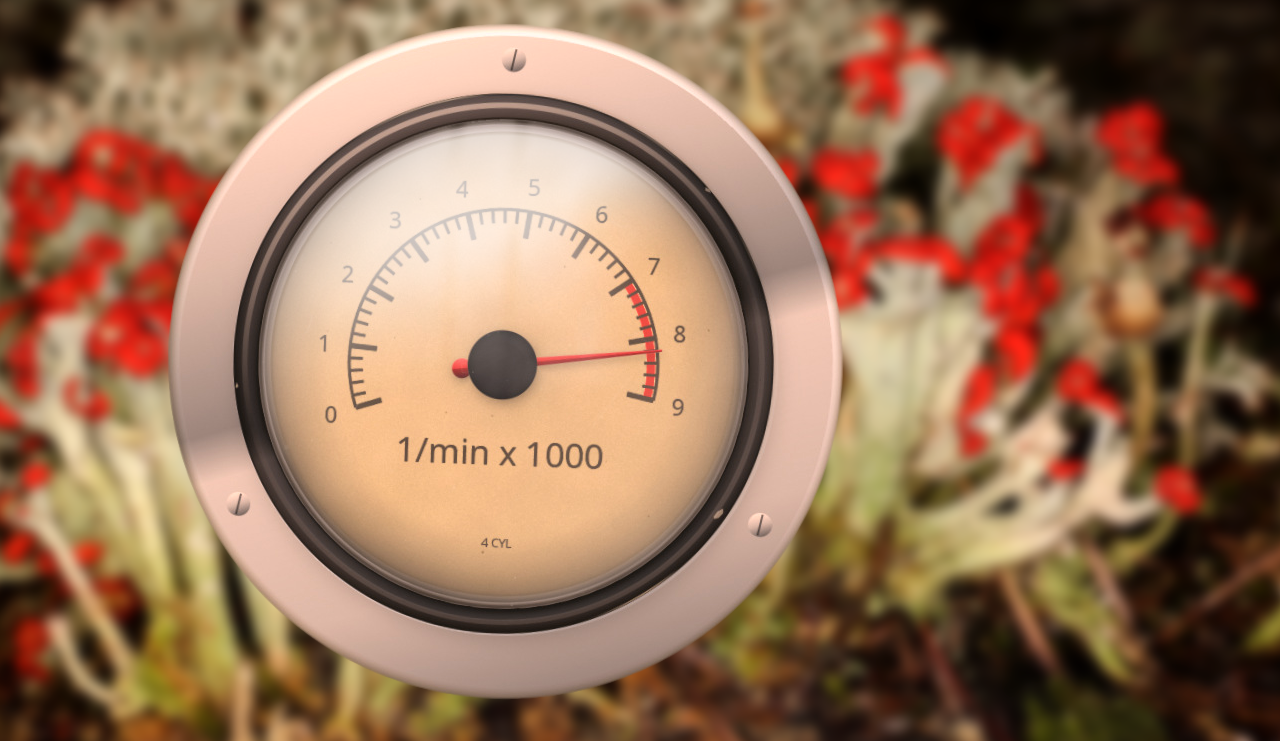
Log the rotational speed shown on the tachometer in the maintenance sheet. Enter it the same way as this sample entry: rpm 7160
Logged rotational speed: rpm 8200
